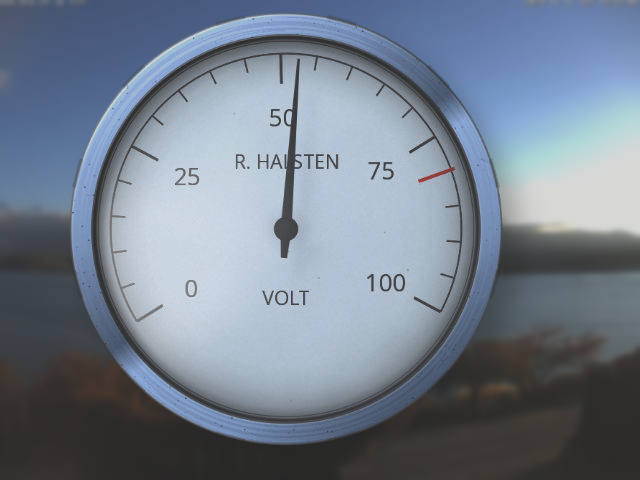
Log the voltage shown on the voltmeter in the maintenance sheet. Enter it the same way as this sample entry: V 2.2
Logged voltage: V 52.5
